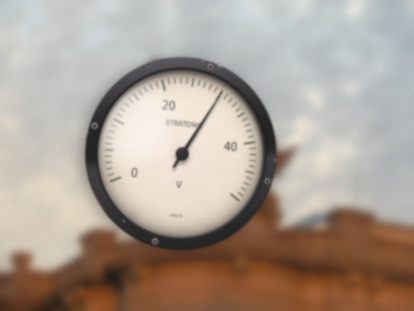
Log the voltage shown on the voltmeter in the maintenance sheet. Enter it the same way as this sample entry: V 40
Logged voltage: V 30
